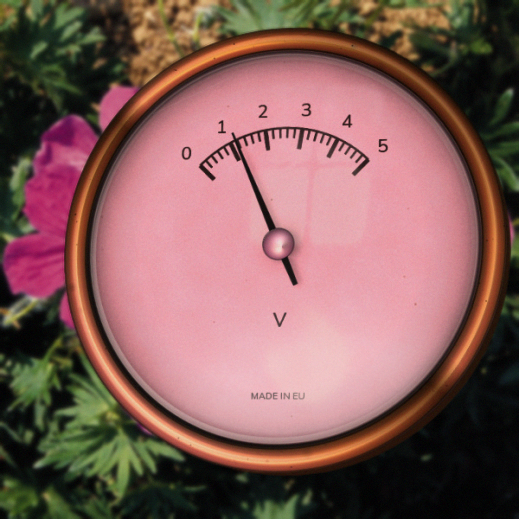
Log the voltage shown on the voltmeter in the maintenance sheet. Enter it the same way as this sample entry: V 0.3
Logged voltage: V 1.2
